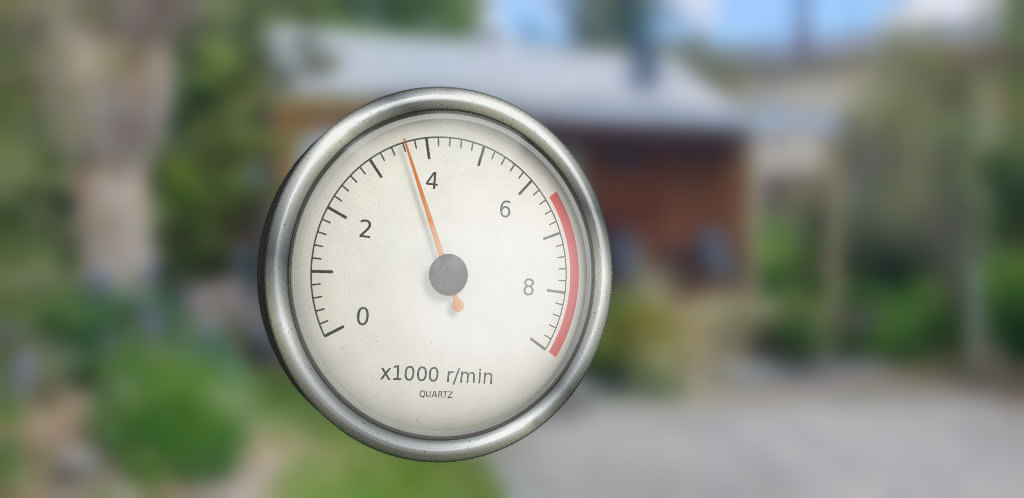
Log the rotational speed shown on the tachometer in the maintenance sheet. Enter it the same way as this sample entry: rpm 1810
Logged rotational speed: rpm 3600
